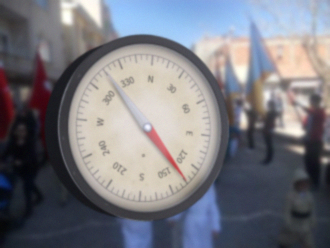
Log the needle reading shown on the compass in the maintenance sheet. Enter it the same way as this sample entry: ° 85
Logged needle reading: ° 135
